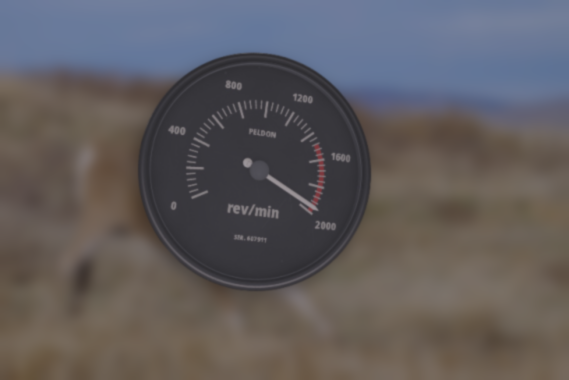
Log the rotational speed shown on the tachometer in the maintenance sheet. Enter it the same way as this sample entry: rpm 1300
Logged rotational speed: rpm 1960
